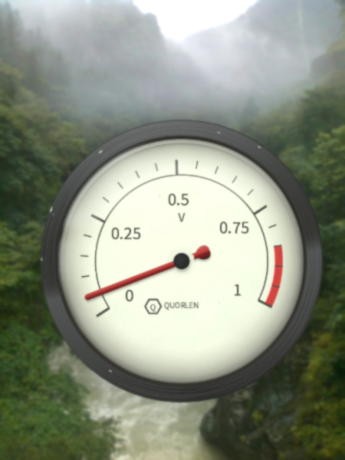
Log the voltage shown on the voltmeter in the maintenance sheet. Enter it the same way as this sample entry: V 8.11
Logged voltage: V 0.05
